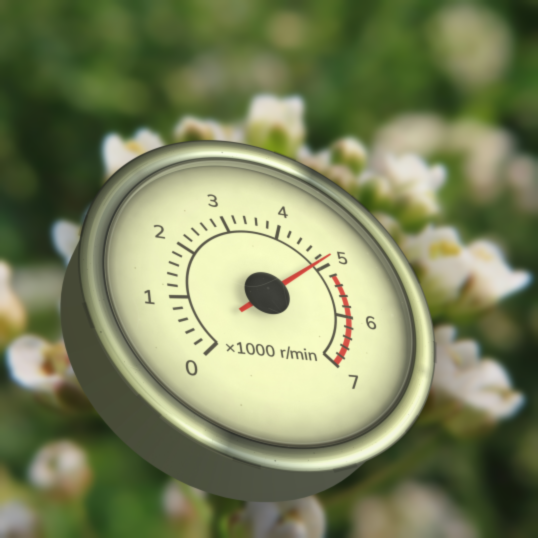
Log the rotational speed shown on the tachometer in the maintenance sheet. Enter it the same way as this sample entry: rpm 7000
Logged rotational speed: rpm 4900
